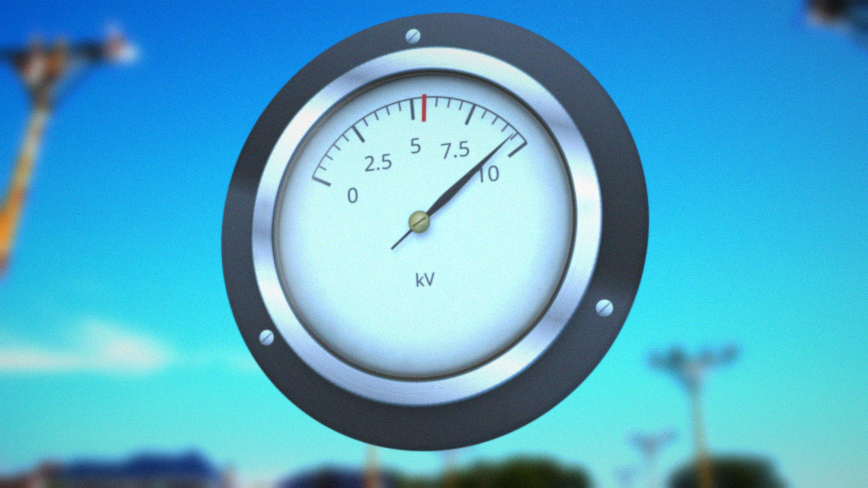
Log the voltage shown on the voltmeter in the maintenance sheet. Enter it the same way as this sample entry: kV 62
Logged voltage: kV 9.5
